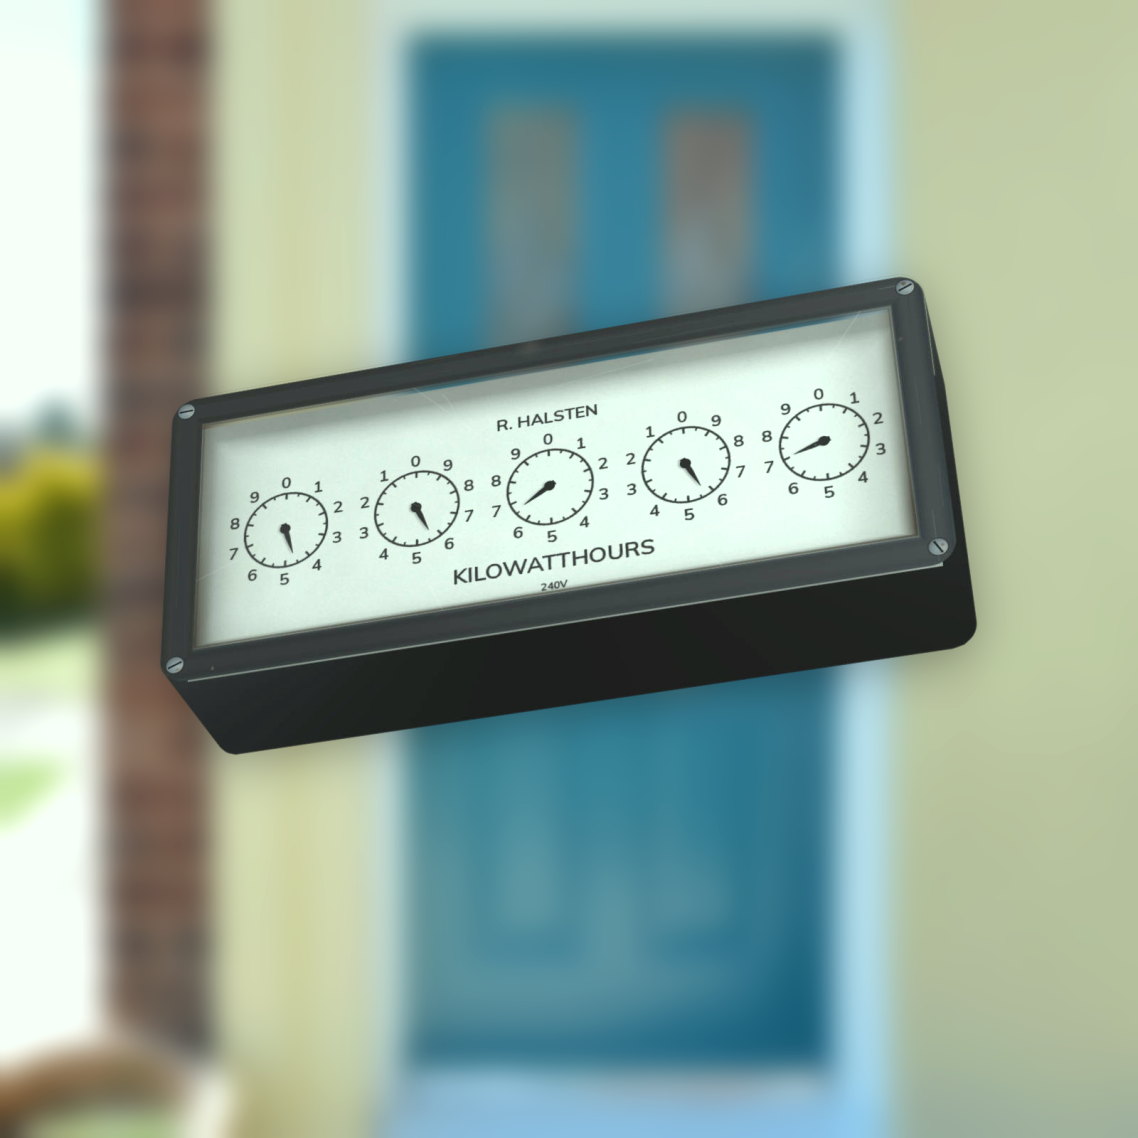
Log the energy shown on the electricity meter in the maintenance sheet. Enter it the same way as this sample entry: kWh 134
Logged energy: kWh 45657
